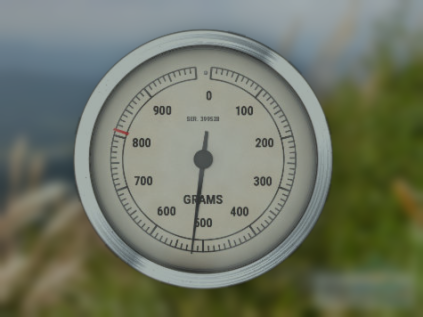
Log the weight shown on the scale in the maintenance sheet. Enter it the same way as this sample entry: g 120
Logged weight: g 520
